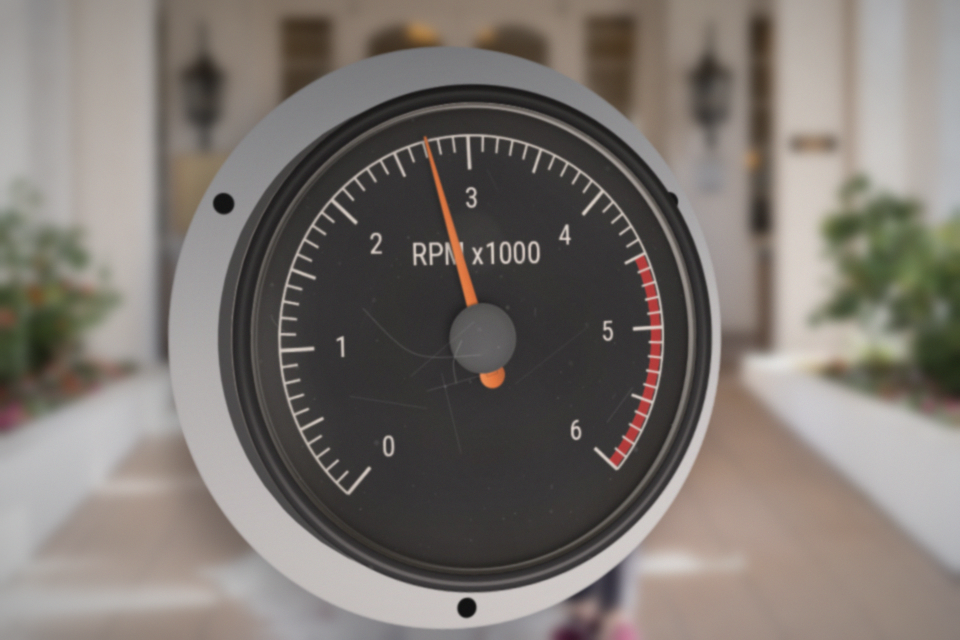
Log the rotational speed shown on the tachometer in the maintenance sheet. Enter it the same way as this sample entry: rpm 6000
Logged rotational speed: rpm 2700
